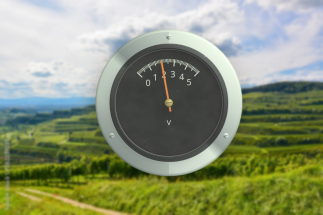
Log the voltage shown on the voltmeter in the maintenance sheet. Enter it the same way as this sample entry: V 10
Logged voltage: V 2
